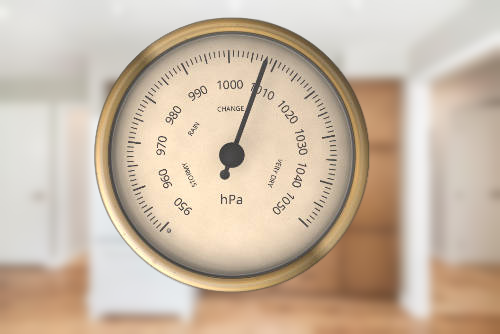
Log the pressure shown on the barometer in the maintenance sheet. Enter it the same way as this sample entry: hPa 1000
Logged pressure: hPa 1008
